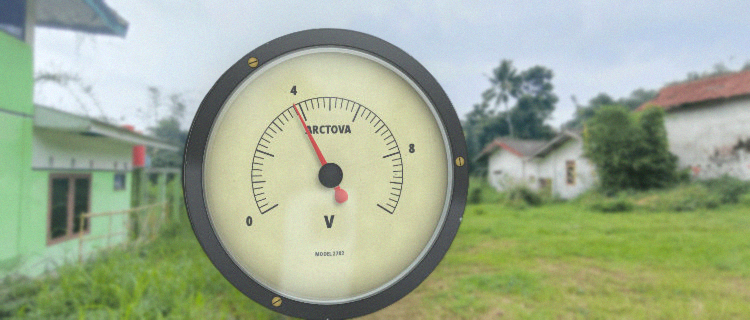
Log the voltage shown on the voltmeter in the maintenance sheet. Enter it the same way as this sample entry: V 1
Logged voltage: V 3.8
